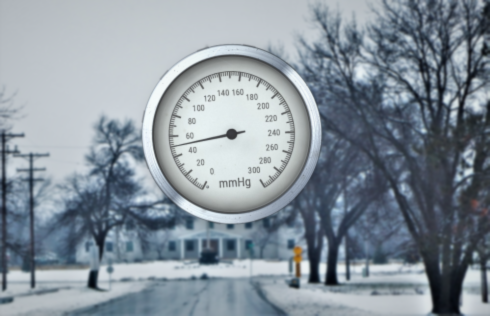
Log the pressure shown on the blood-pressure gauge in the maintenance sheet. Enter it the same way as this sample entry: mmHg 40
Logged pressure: mmHg 50
